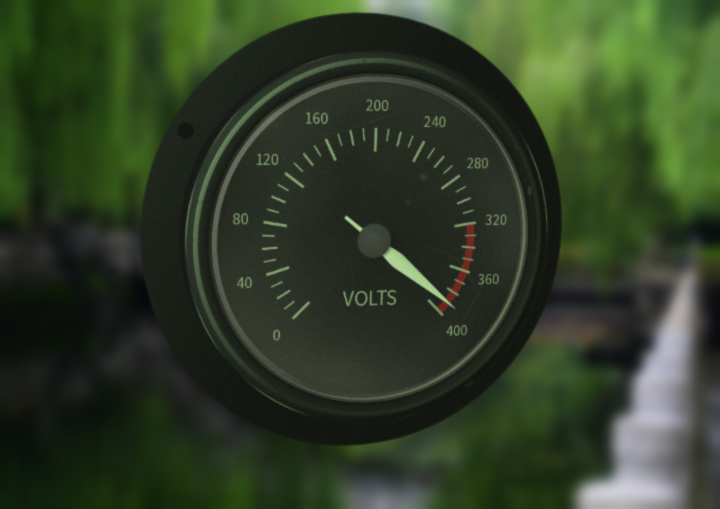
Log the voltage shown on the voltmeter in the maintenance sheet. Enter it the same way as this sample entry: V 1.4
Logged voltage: V 390
